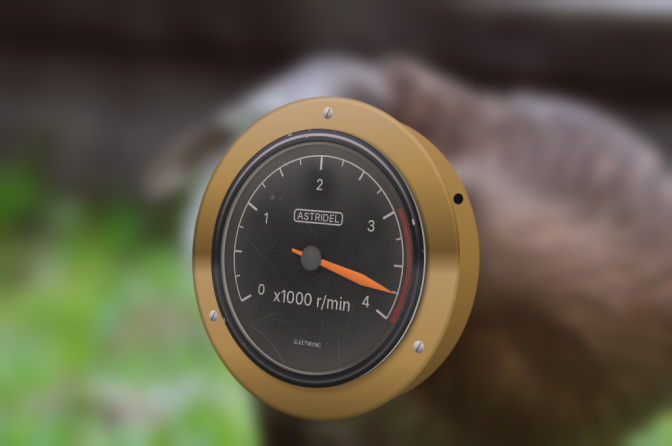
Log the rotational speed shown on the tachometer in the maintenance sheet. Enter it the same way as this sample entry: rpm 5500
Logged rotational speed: rpm 3750
